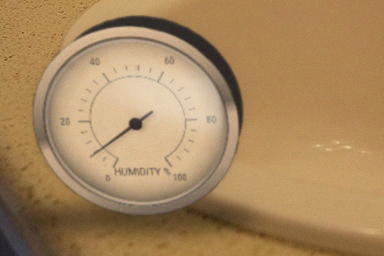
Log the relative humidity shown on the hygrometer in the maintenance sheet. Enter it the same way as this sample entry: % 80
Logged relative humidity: % 8
